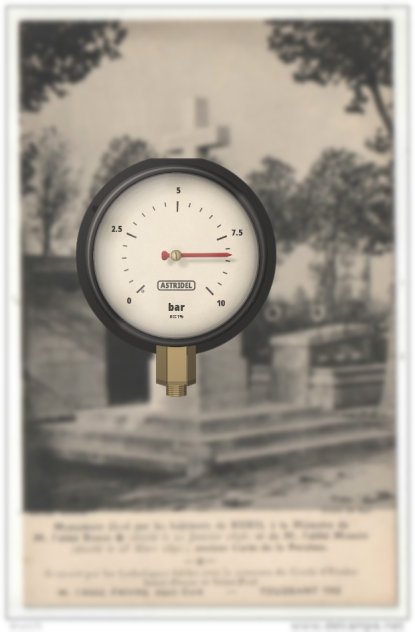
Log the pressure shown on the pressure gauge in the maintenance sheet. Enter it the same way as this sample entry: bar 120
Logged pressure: bar 8.25
